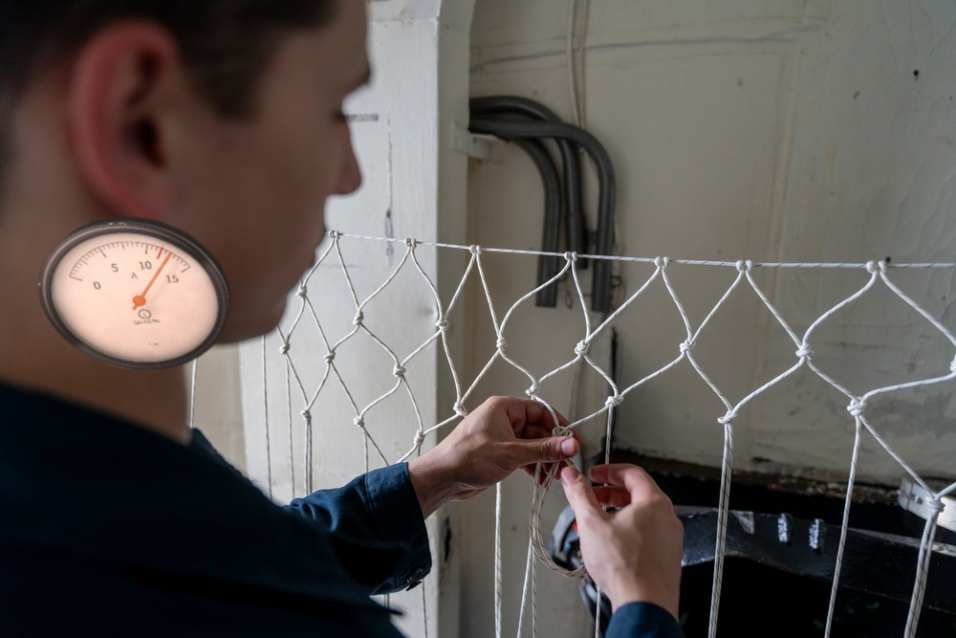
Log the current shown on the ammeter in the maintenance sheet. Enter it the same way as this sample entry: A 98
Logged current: A 12.5
